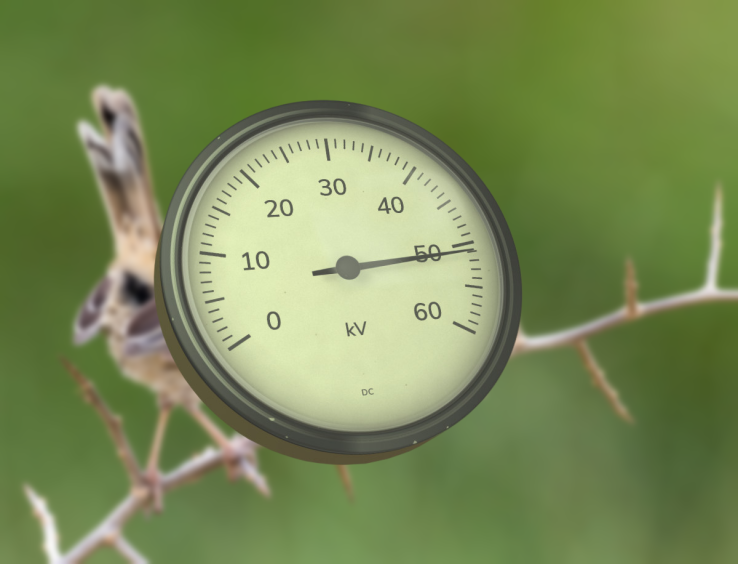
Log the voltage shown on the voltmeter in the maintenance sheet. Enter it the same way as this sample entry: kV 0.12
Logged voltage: kV 51
